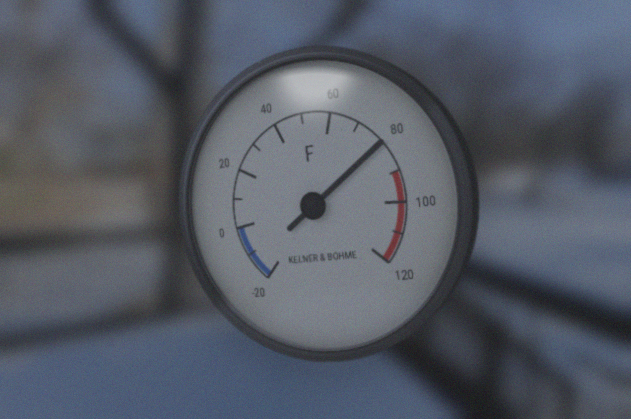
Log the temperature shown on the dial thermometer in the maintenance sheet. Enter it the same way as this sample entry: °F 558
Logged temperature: °F 80
